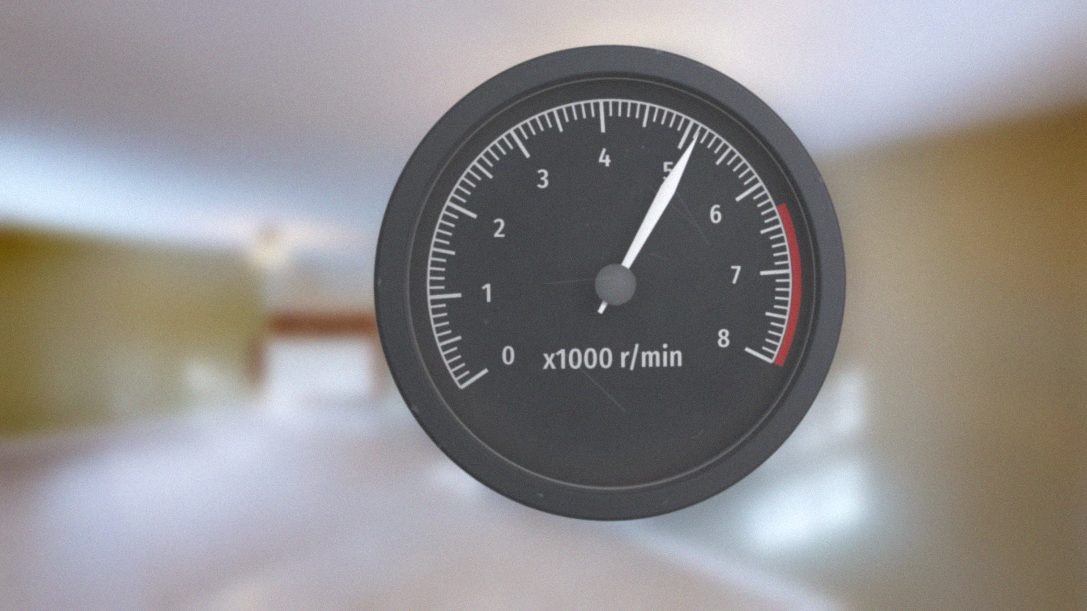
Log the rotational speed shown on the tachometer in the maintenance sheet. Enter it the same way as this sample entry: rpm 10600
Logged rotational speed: rpm 5100
